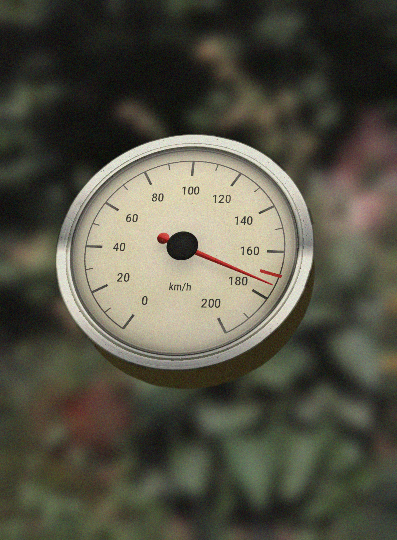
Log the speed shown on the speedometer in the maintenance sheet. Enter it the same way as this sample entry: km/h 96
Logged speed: km/h 175
